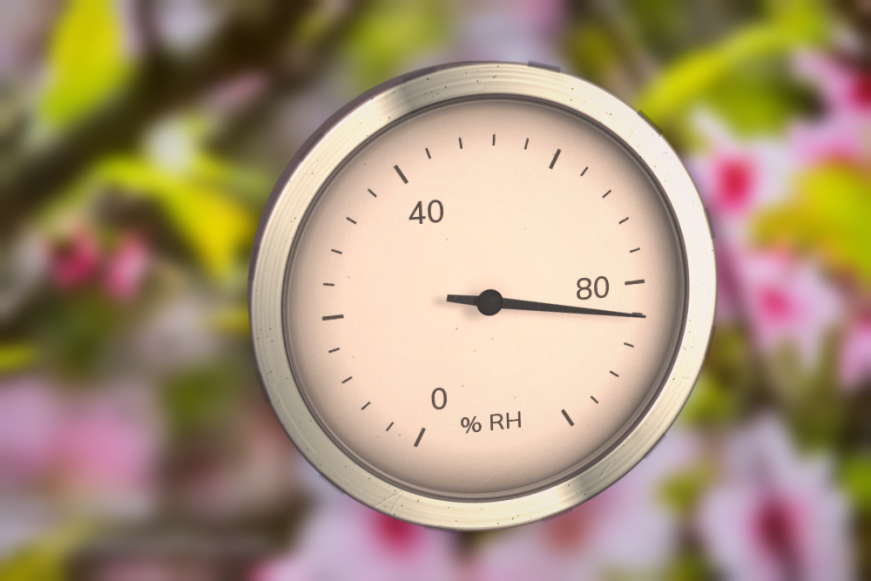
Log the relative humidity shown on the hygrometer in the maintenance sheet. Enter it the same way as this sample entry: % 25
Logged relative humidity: % 84
